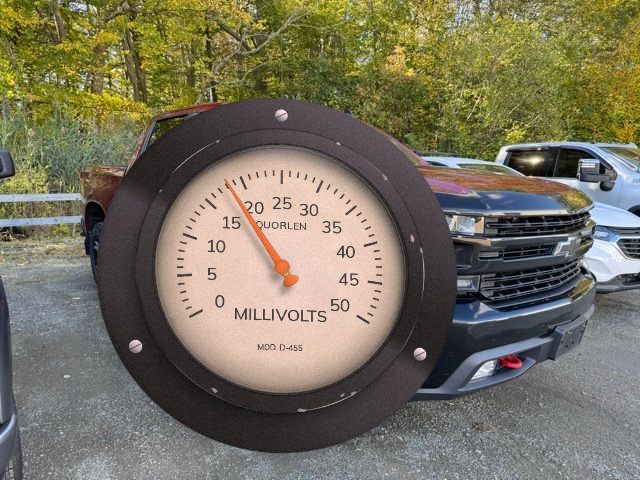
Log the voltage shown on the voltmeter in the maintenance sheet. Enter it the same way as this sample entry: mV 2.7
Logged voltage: mV 18
